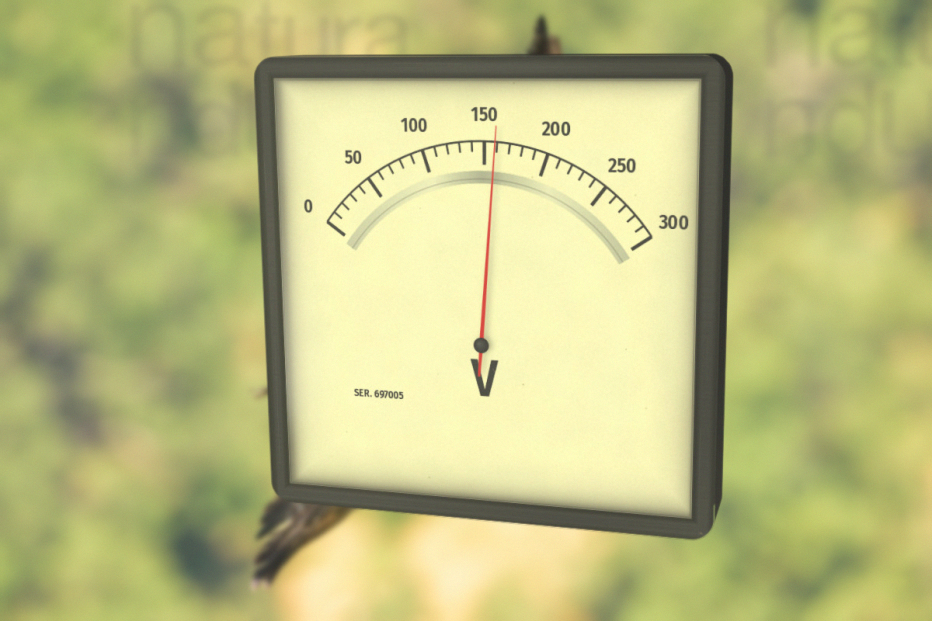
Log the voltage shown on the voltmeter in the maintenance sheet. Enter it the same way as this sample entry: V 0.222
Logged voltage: V 160
